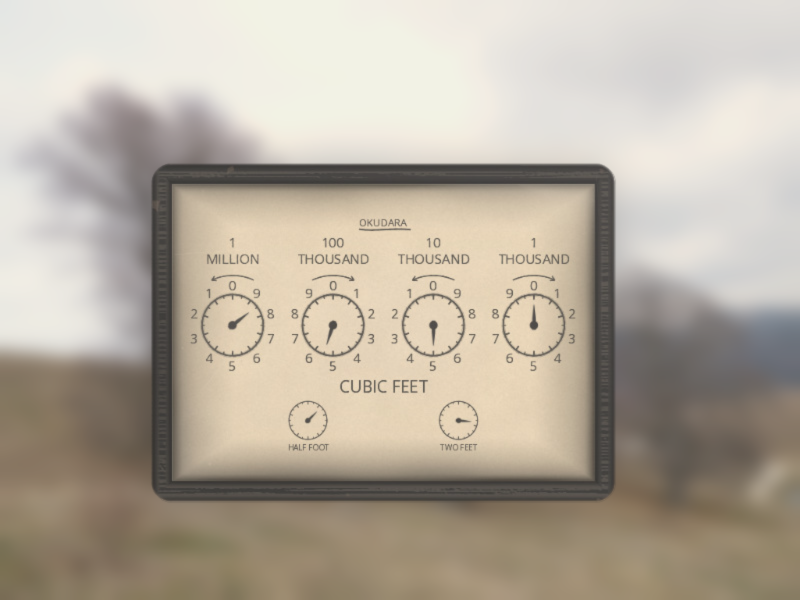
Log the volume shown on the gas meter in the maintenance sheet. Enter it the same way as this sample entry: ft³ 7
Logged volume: ft³ 855000
